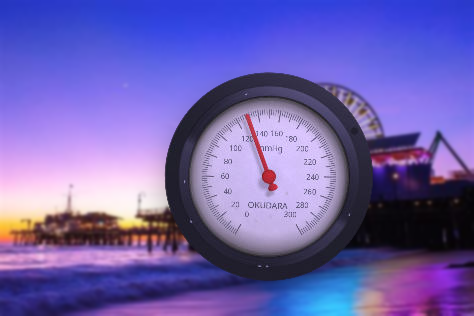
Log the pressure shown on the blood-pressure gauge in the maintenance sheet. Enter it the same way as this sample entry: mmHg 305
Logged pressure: mmHg 130
